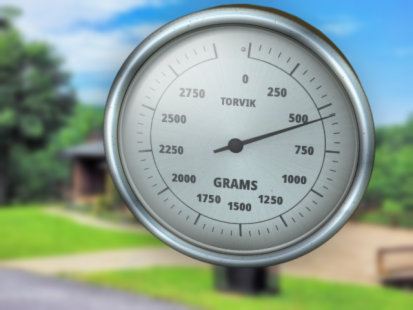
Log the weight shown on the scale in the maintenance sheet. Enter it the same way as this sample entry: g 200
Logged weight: g 550
